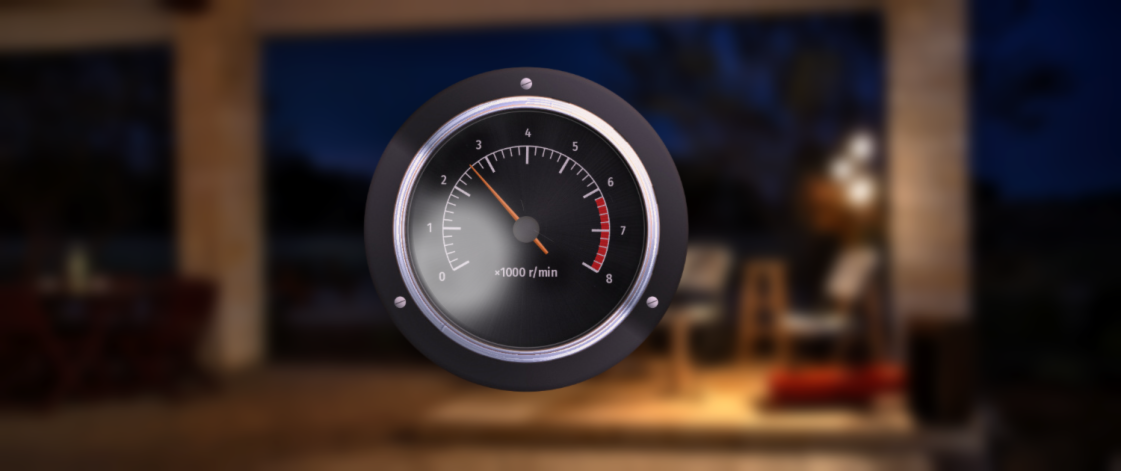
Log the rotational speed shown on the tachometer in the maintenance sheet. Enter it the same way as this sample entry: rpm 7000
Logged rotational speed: rpm 2600
